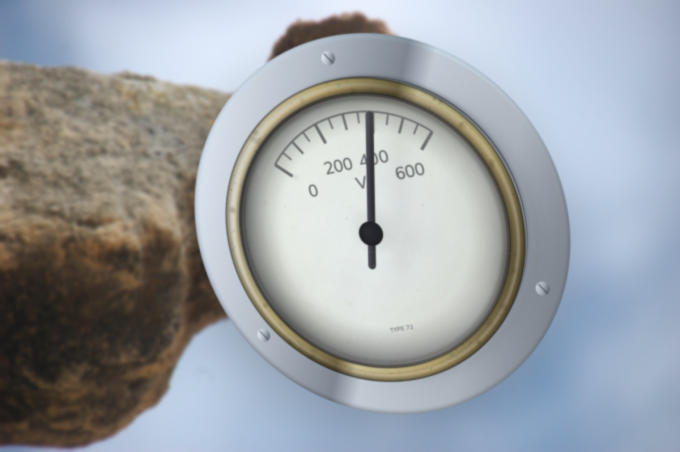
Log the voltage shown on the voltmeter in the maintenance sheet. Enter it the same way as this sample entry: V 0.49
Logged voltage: V 400
